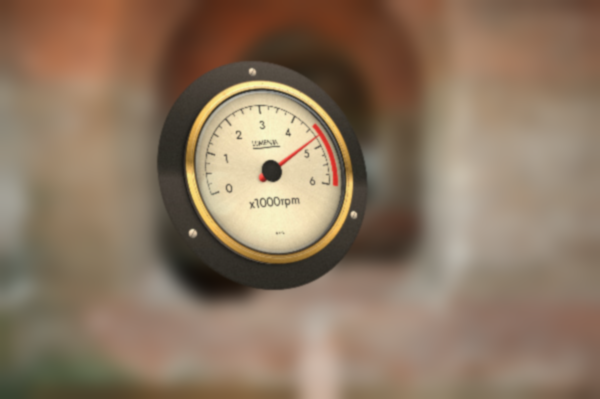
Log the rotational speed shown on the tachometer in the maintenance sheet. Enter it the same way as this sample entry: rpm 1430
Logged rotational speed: rpm 4750
